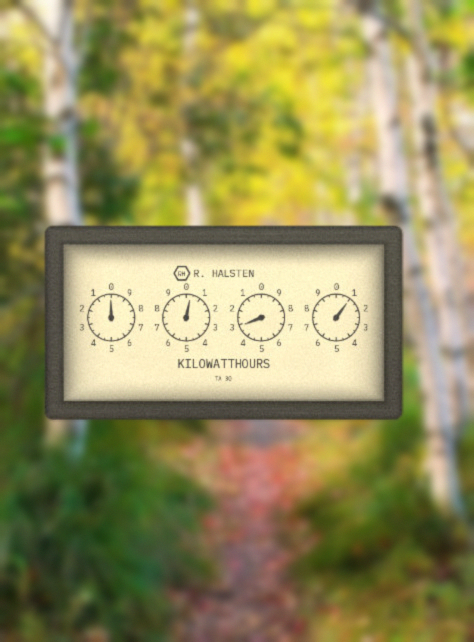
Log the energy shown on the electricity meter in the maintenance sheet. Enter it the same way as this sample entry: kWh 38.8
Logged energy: kWh 31
